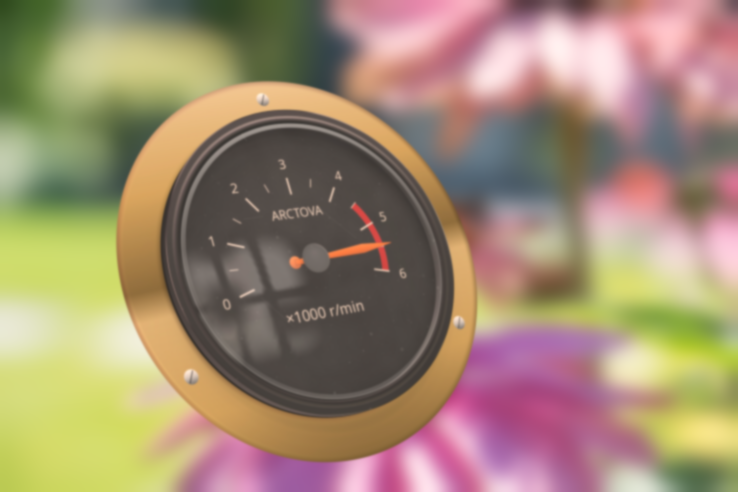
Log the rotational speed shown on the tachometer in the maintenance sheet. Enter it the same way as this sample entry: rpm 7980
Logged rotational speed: rpm 5500
